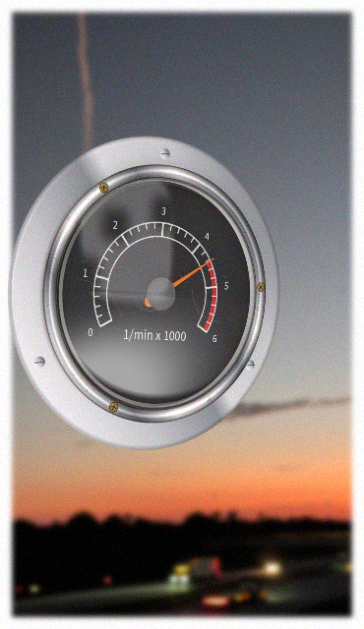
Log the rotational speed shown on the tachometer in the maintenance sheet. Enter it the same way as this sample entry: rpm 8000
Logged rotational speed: rpm 4400
